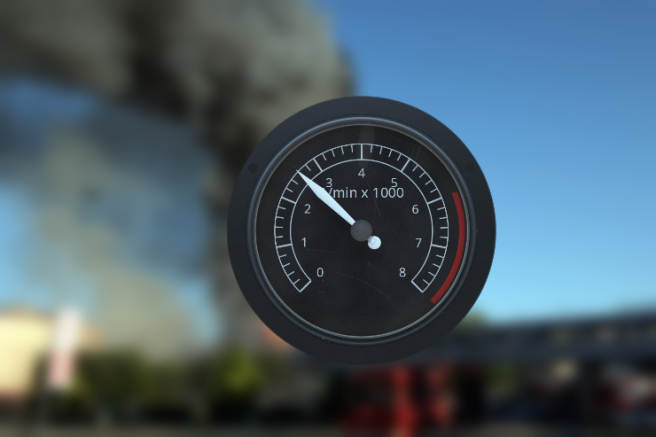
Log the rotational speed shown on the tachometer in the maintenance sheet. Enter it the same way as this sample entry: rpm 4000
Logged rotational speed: rpm 2600
